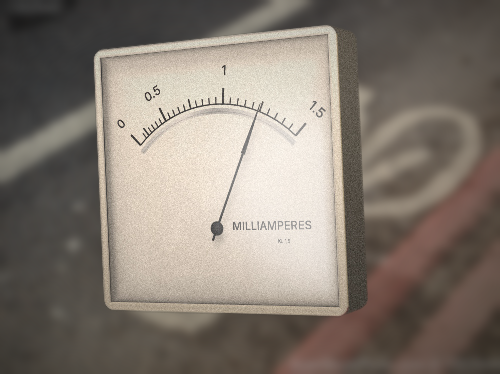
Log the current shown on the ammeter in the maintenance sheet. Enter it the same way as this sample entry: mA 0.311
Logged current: mA 1.25
